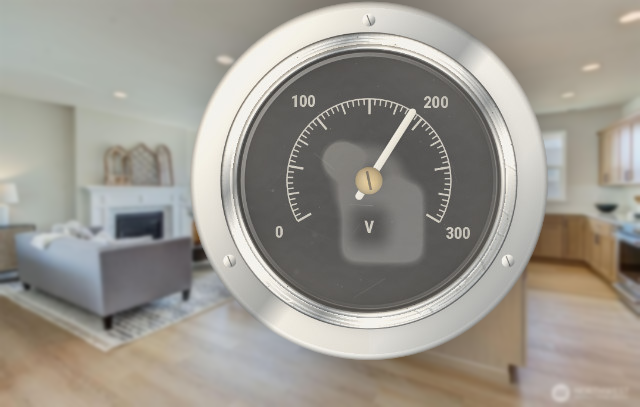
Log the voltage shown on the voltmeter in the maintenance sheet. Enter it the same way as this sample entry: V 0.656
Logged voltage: V 190
